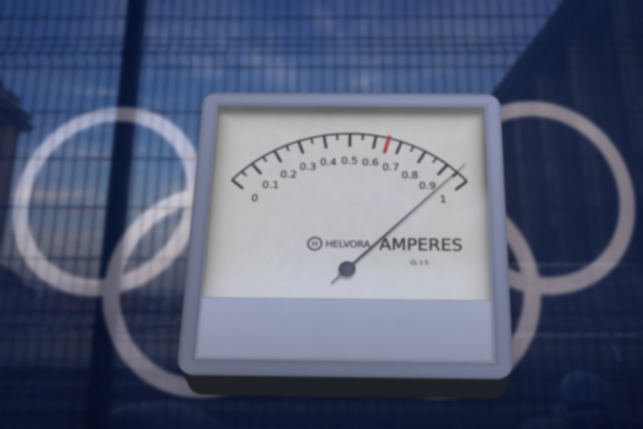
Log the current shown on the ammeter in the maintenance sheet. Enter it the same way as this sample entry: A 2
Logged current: A 0.95
